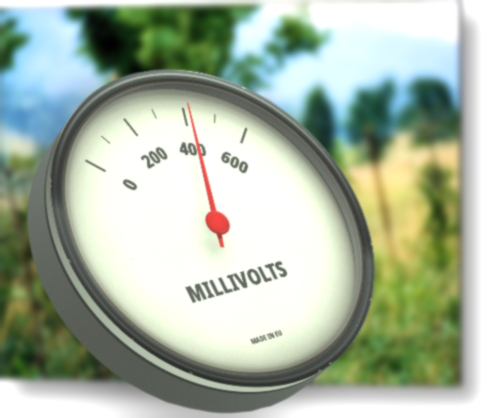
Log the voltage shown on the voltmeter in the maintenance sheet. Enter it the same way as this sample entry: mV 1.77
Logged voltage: mV 400
